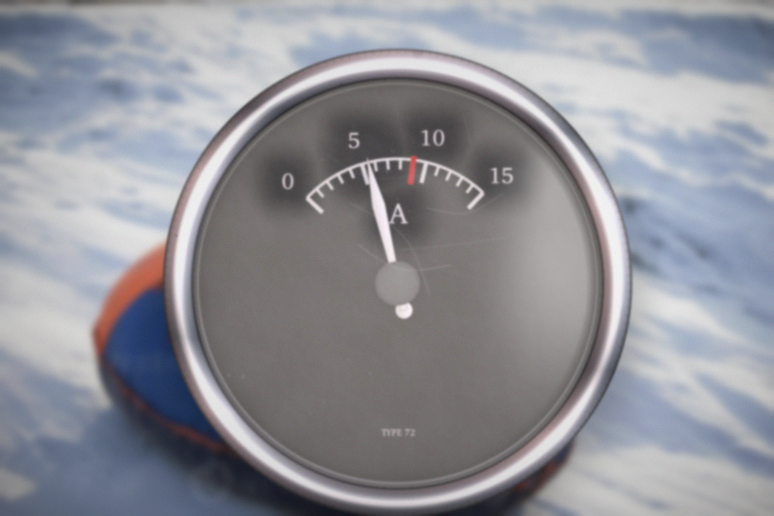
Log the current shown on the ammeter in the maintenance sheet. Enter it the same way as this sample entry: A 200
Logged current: A 5.5
